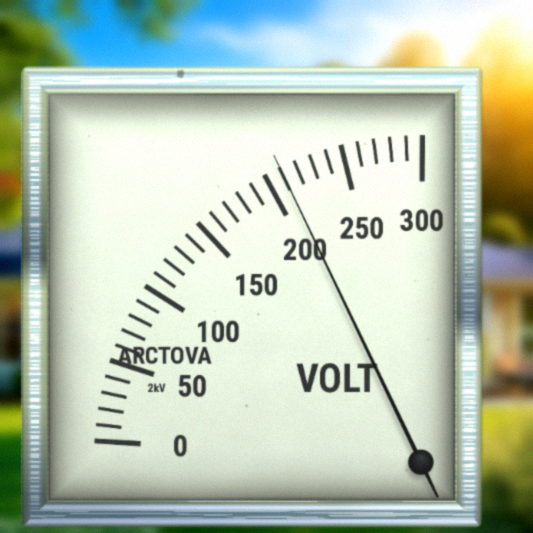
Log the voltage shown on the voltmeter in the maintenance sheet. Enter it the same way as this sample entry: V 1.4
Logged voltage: V 210
